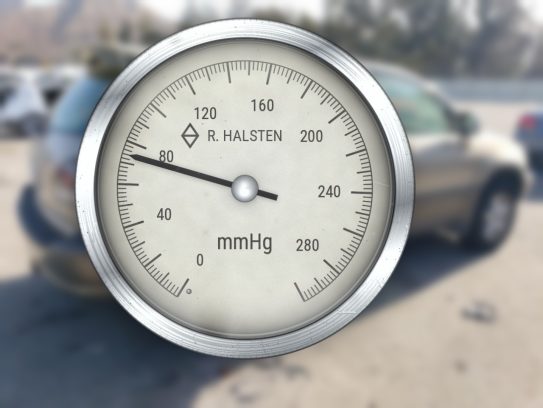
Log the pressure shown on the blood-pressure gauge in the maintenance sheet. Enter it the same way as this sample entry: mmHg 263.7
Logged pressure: mmHg 74
